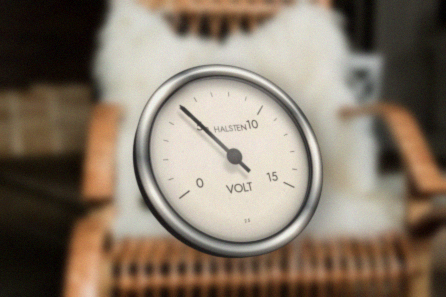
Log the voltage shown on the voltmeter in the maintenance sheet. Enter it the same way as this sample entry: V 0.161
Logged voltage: V 5
